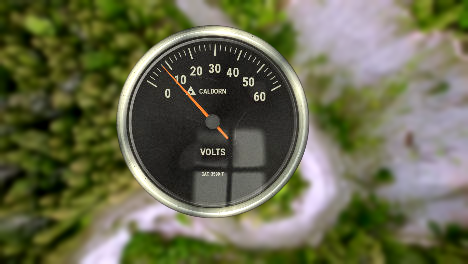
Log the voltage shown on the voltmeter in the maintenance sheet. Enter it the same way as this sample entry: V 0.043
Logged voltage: V 8
